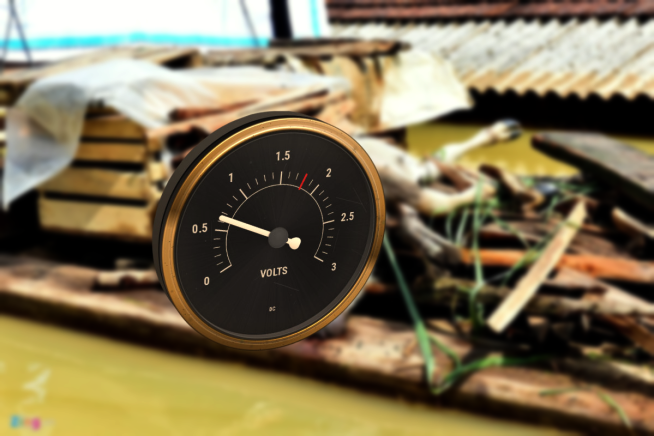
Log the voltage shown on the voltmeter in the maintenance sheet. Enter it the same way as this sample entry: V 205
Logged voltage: V 0.65
